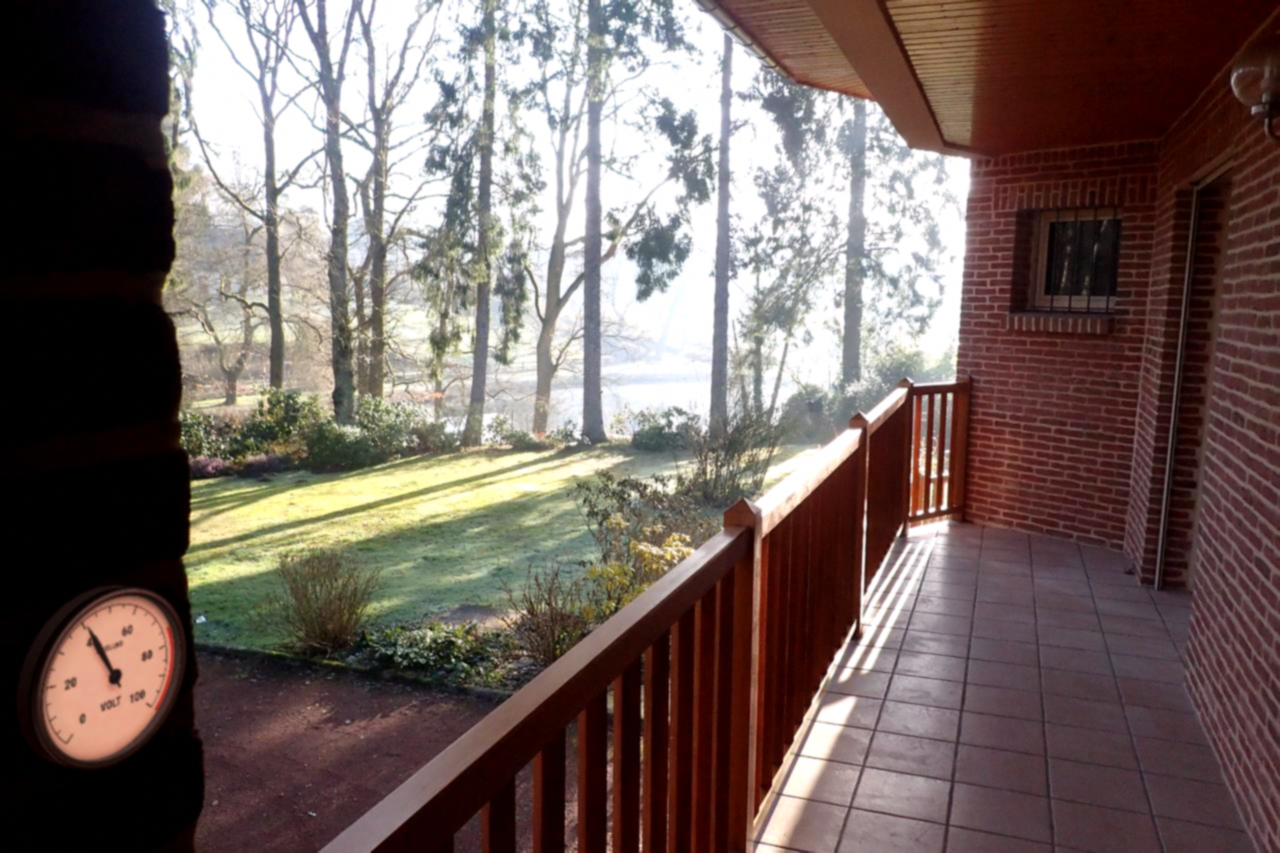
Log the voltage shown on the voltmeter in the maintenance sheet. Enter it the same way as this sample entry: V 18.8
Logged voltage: V 40
